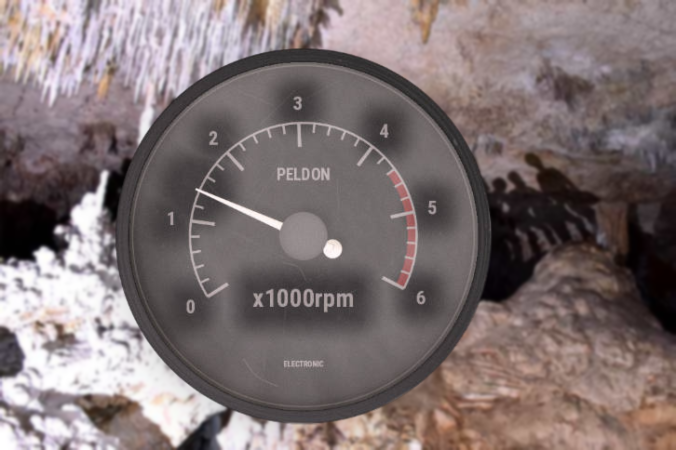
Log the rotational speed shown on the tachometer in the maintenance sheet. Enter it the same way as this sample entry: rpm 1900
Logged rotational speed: rpm 1400
